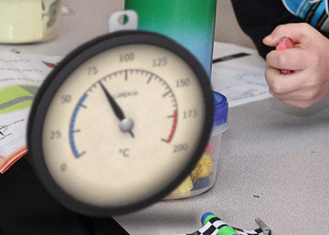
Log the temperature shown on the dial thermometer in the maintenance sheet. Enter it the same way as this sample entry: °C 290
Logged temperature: °C 75
